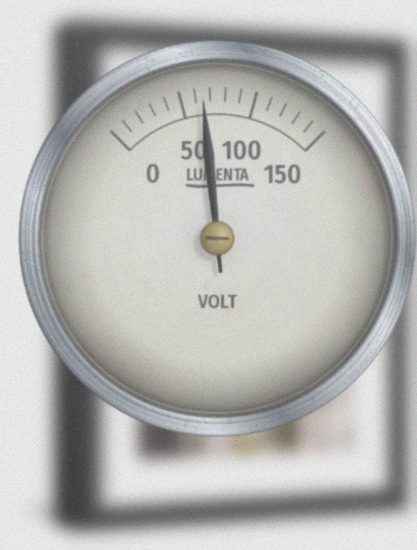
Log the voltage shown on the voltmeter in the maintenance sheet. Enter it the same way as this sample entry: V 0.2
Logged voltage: V 65
